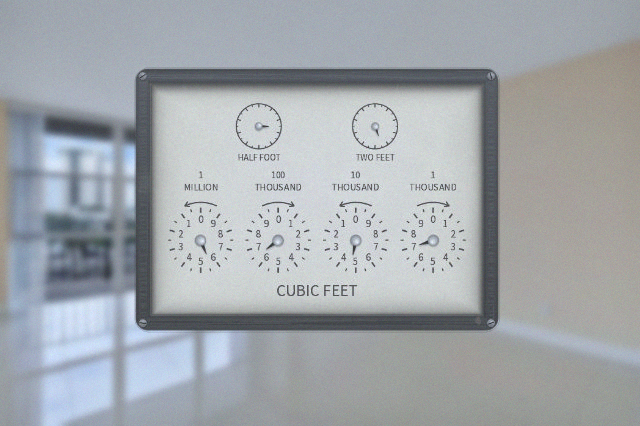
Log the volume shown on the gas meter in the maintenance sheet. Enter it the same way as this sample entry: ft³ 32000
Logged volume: ft³ 564700
